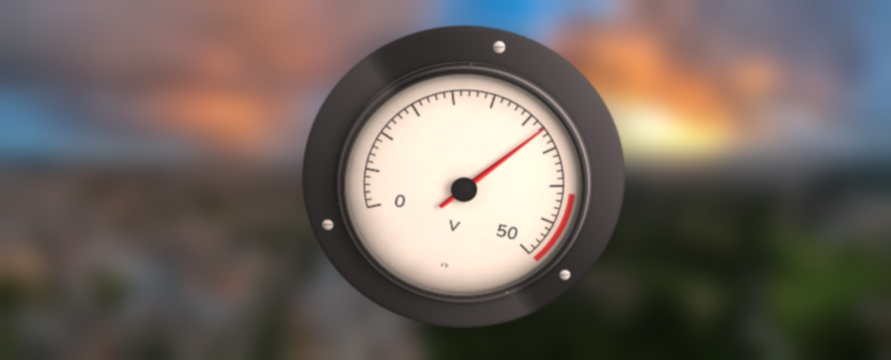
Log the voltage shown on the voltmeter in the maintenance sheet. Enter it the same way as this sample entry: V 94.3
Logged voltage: V 32
